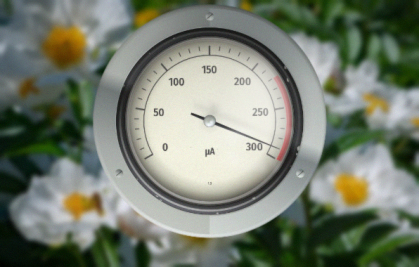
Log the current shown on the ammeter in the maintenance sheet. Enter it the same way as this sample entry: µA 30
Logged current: µA 290
